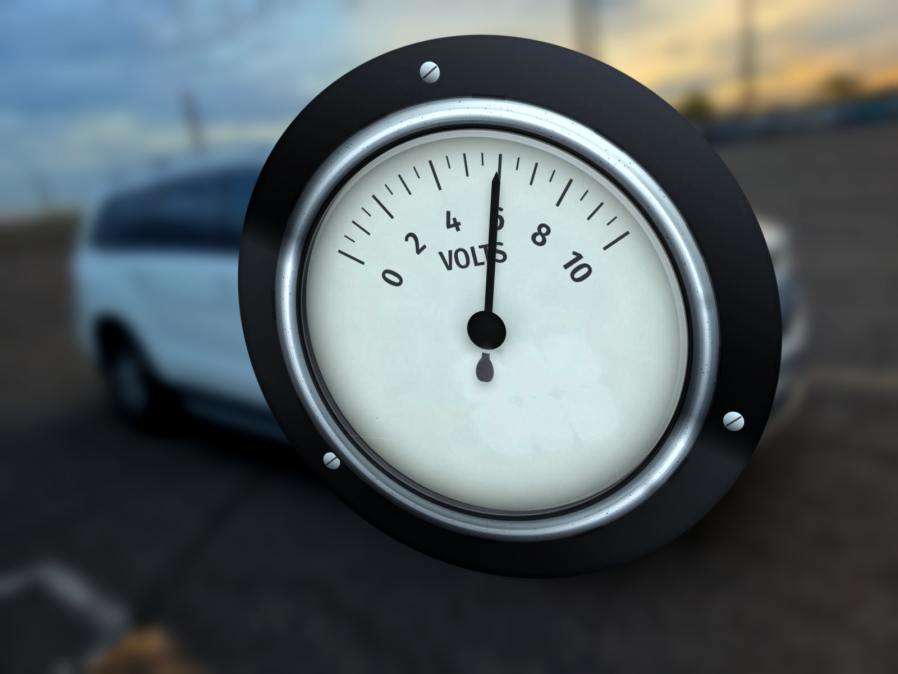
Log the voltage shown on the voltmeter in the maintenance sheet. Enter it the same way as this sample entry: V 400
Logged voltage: V 6
